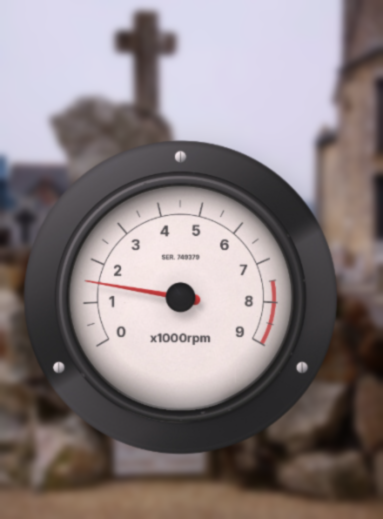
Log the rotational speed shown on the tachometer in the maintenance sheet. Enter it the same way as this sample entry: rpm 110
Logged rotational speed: rpm 1500
